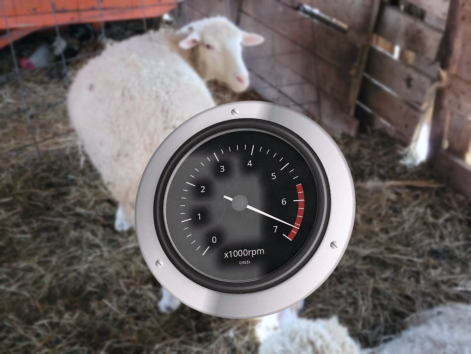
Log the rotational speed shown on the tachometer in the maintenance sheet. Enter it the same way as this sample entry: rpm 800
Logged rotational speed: rpm 6700
